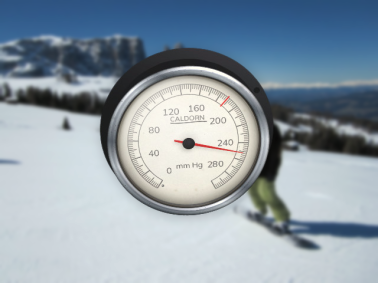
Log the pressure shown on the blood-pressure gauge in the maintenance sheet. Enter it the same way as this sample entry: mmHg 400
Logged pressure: mmHg 250
